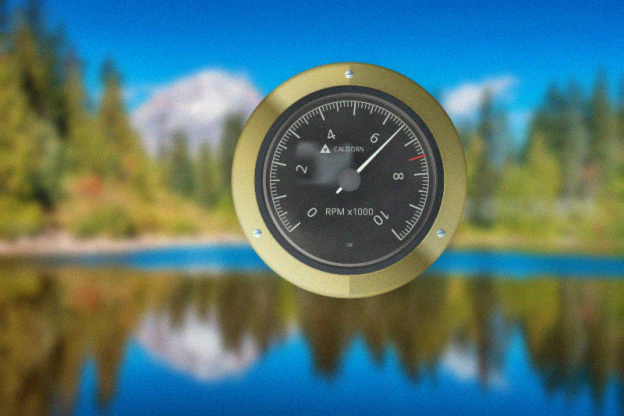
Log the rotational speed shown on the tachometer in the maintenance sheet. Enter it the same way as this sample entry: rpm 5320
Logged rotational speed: rpm 6500
